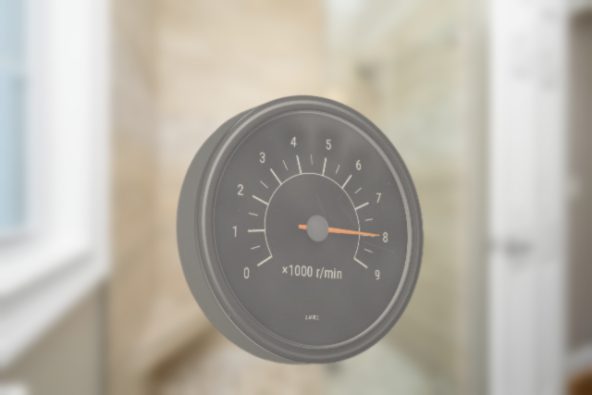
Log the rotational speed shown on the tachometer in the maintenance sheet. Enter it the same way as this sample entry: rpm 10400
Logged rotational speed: rpm 8000
